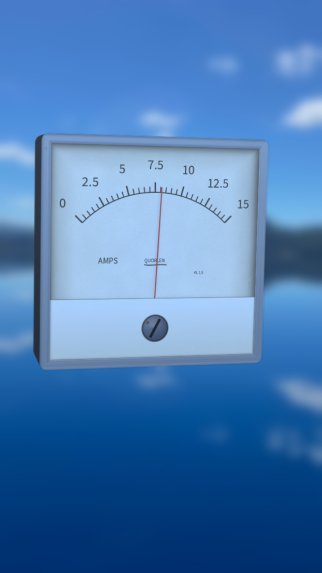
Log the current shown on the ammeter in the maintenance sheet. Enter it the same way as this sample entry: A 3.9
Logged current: A 8
